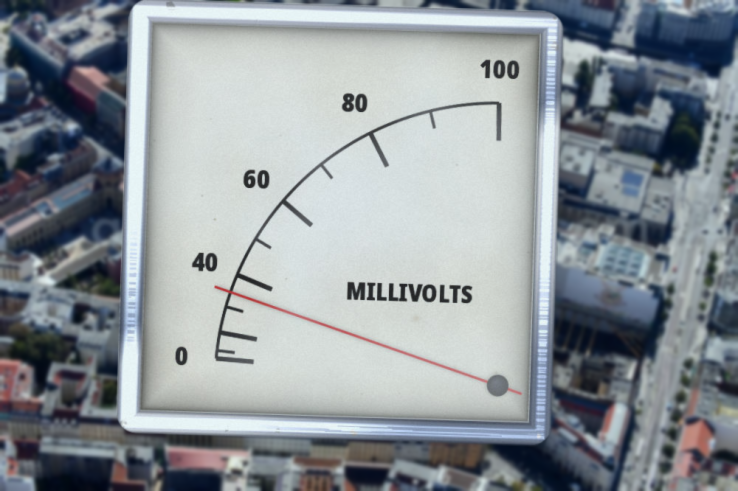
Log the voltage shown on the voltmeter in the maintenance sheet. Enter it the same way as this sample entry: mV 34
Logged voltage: mV 35
